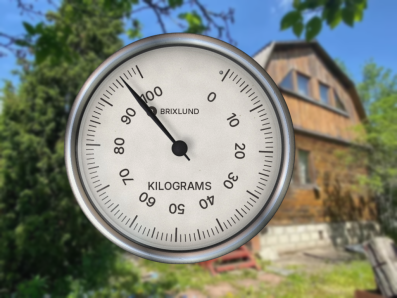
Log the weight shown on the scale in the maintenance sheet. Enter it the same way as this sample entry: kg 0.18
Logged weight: kg 96
